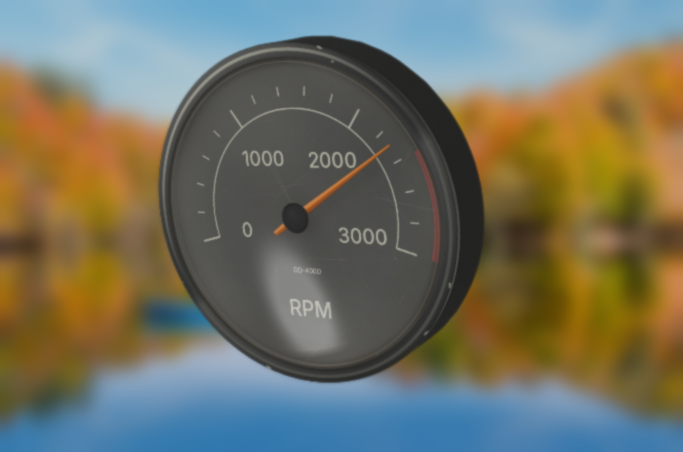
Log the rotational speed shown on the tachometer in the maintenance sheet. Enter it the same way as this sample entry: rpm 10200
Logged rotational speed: rpm 2300
